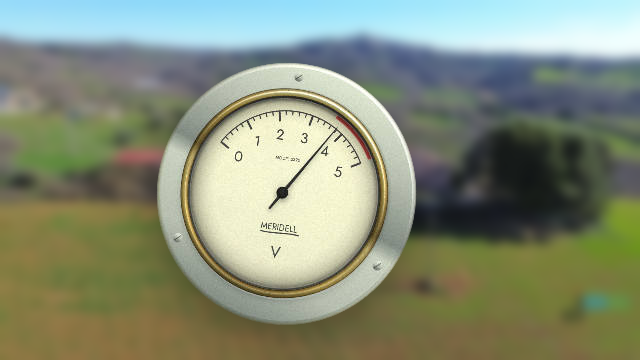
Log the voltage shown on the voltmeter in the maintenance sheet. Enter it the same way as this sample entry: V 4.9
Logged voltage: V 3.8
